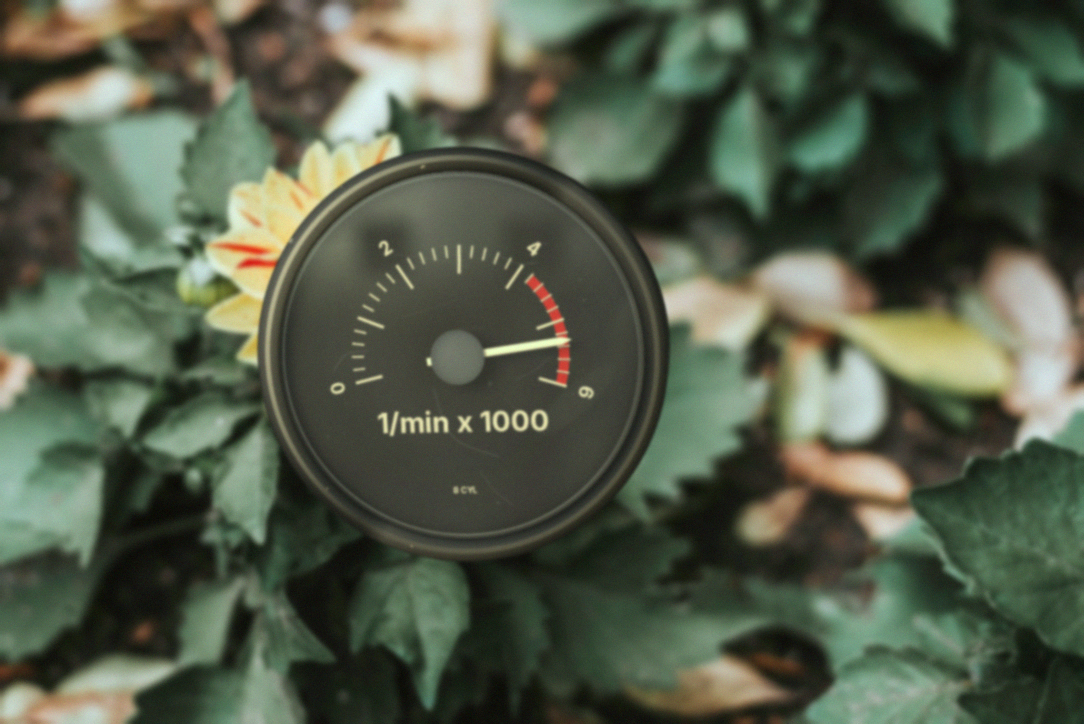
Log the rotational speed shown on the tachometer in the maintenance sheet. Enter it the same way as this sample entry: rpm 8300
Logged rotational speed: rpm 5300
